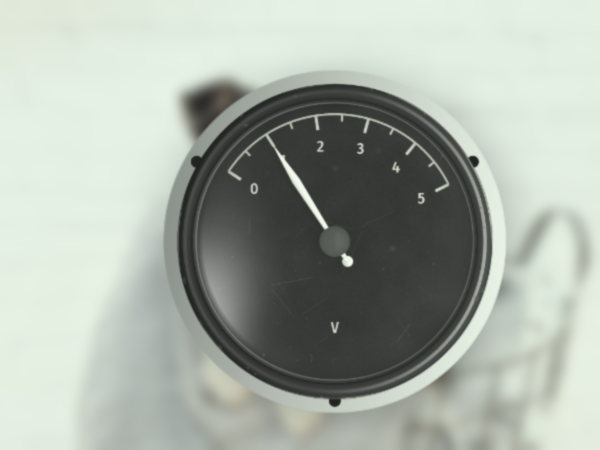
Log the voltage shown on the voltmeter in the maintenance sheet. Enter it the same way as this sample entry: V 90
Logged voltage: V 1
